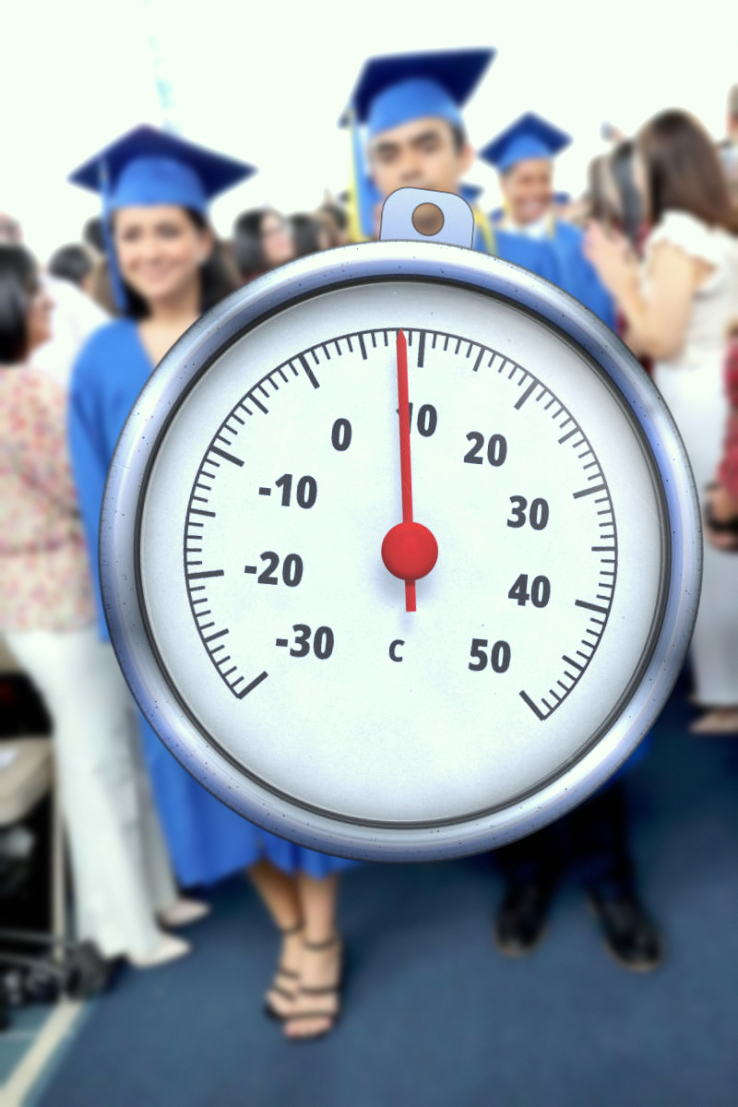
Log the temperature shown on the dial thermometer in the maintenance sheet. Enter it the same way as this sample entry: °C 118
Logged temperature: °C 8
